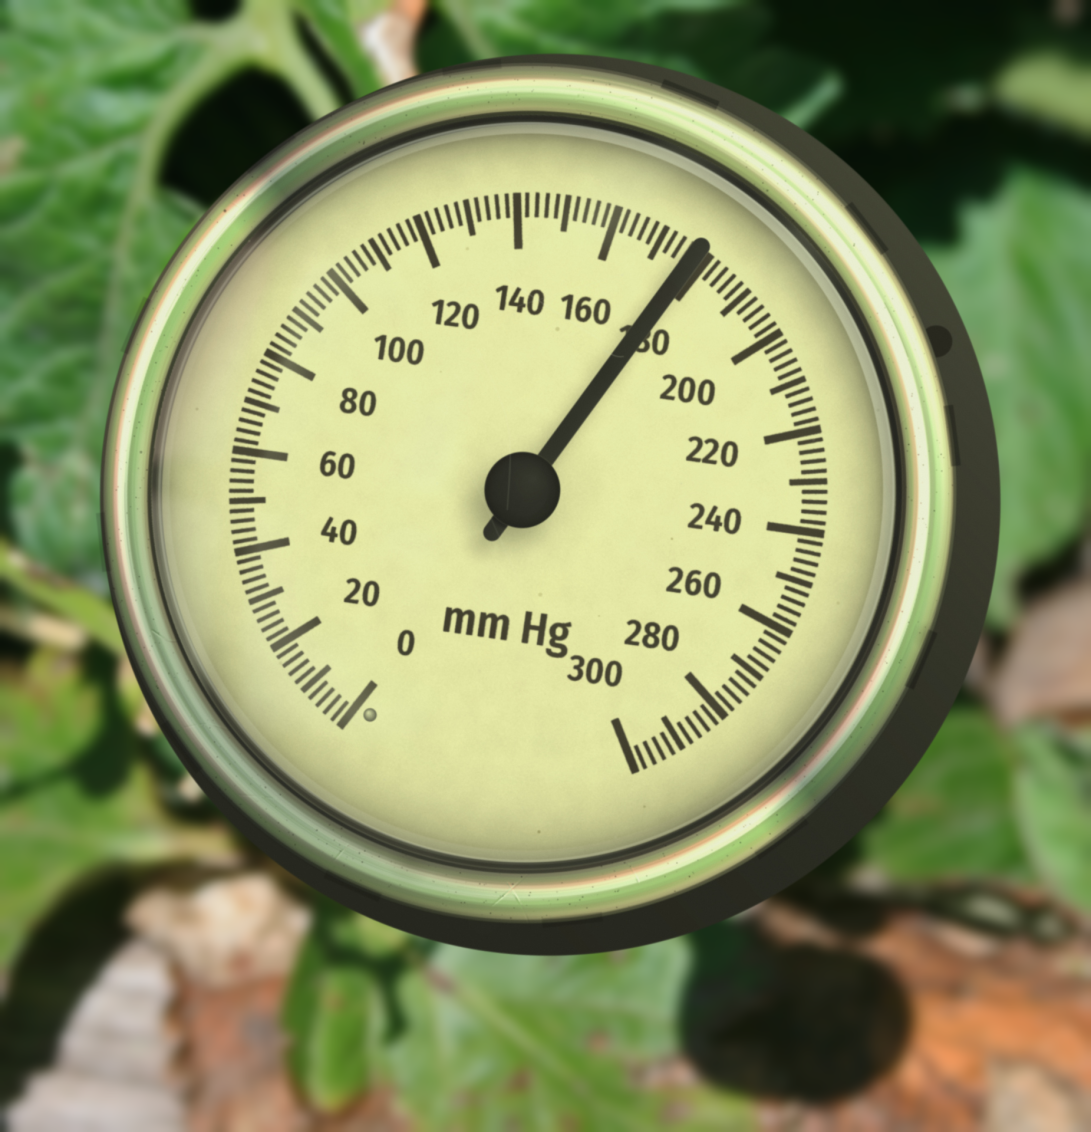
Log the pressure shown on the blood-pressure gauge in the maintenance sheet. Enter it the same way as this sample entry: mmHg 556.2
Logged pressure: mmHg 178
